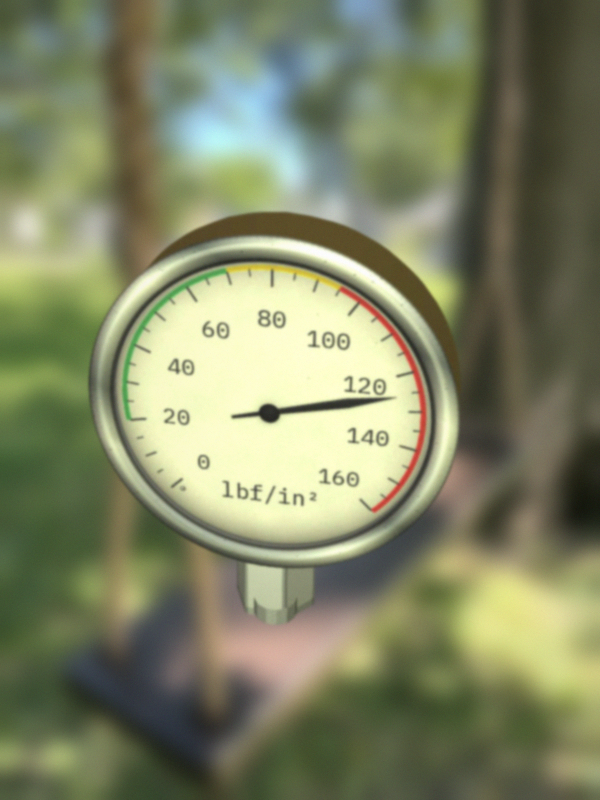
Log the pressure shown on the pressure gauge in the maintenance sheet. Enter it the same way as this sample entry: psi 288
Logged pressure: psi 125
